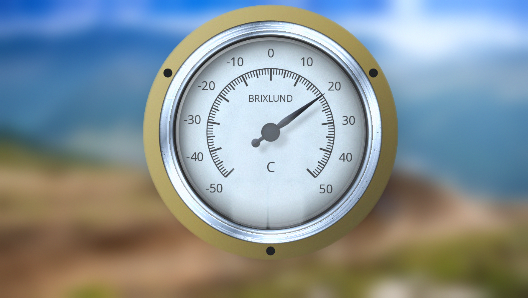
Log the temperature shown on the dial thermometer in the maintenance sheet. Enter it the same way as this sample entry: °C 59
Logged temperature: °C 20
